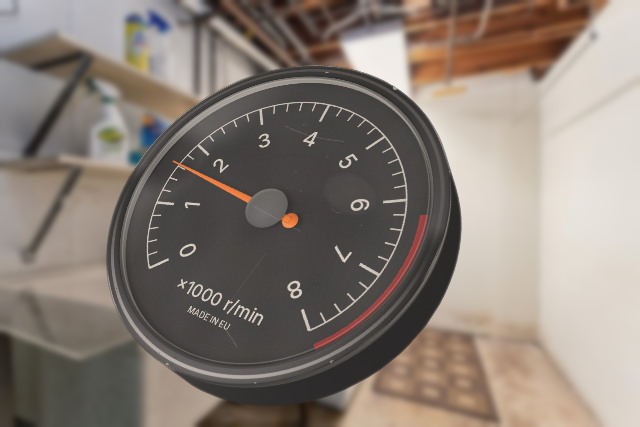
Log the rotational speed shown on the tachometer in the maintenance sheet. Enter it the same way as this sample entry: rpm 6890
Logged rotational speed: rpm 1600
